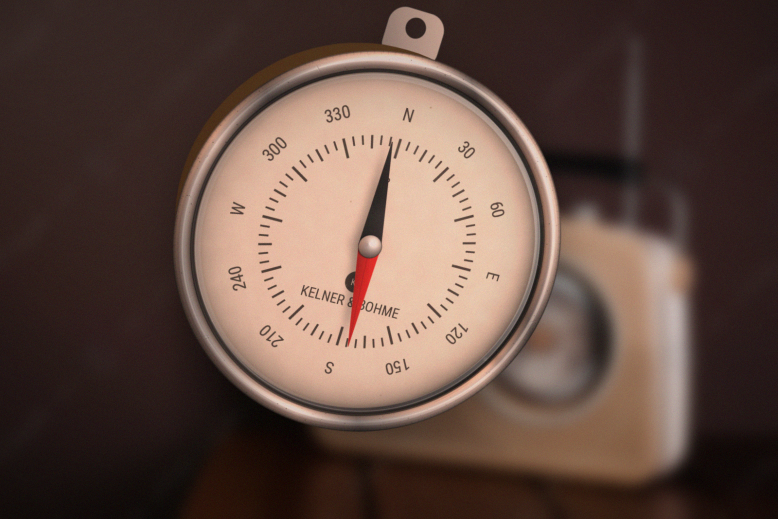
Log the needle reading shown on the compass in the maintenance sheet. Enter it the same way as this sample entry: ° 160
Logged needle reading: ° 175
